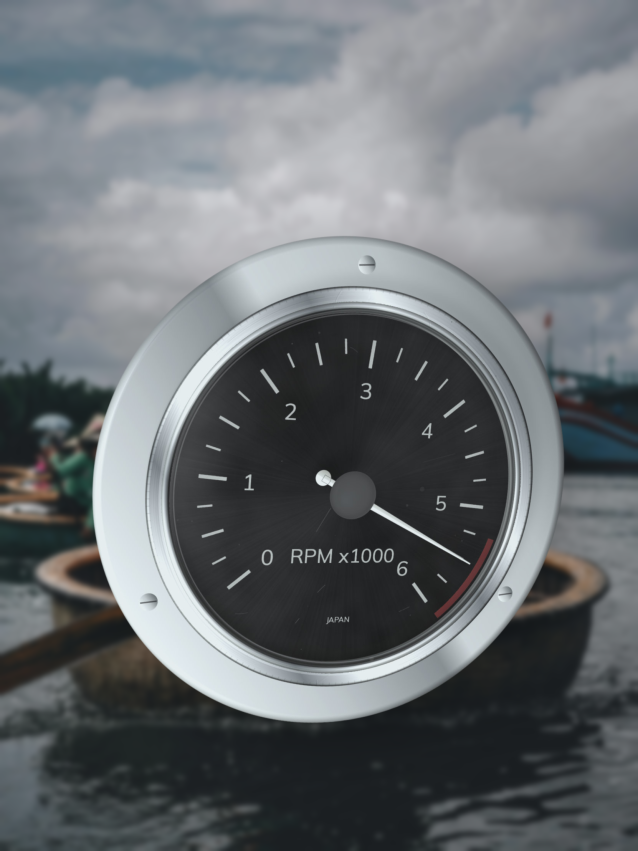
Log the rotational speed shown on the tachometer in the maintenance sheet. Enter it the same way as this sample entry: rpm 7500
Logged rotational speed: rpm 5500
